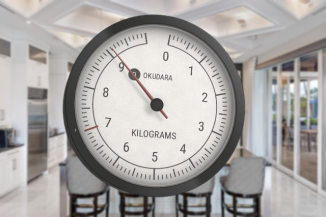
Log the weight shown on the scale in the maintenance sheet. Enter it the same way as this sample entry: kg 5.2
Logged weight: kg 9.1
